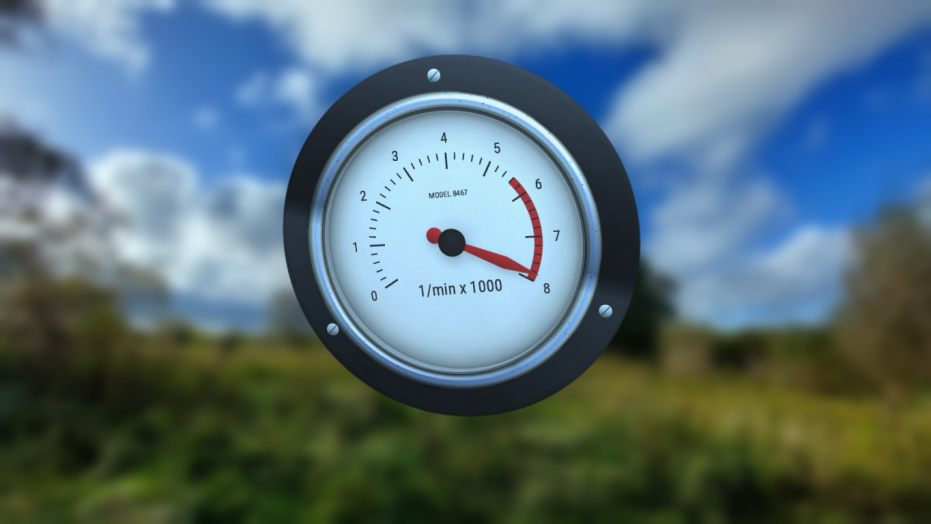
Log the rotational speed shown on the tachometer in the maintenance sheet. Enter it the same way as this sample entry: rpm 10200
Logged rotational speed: rpm 7800
